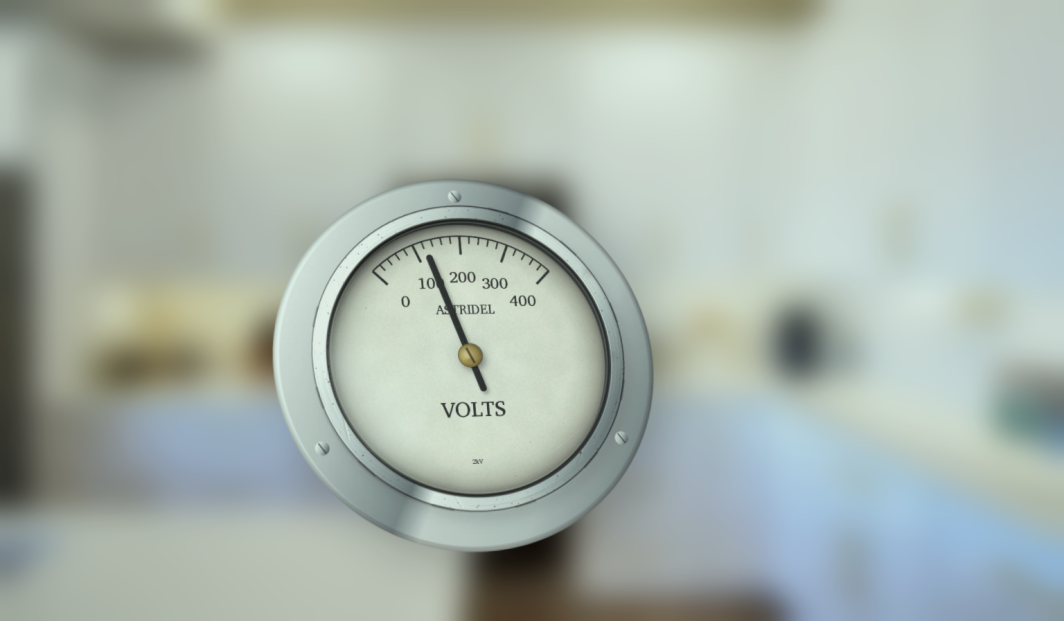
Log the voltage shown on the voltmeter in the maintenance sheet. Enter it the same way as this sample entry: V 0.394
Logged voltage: V 120
